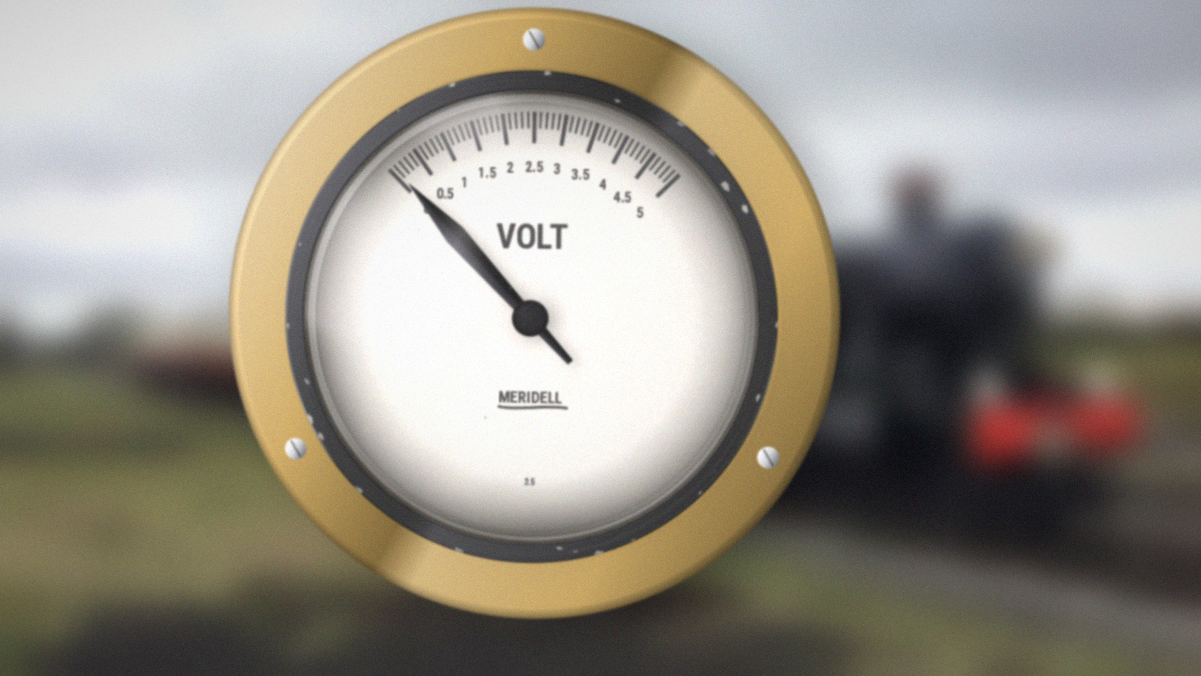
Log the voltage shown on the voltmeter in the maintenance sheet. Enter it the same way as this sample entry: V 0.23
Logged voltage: V 0.1
